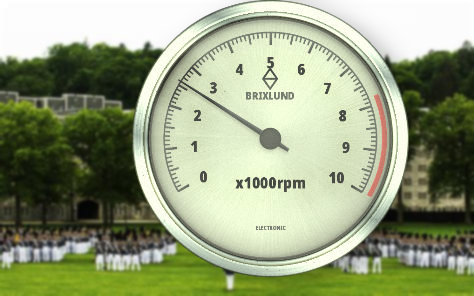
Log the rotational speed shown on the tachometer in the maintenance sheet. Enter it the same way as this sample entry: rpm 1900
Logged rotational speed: rpm 2600
